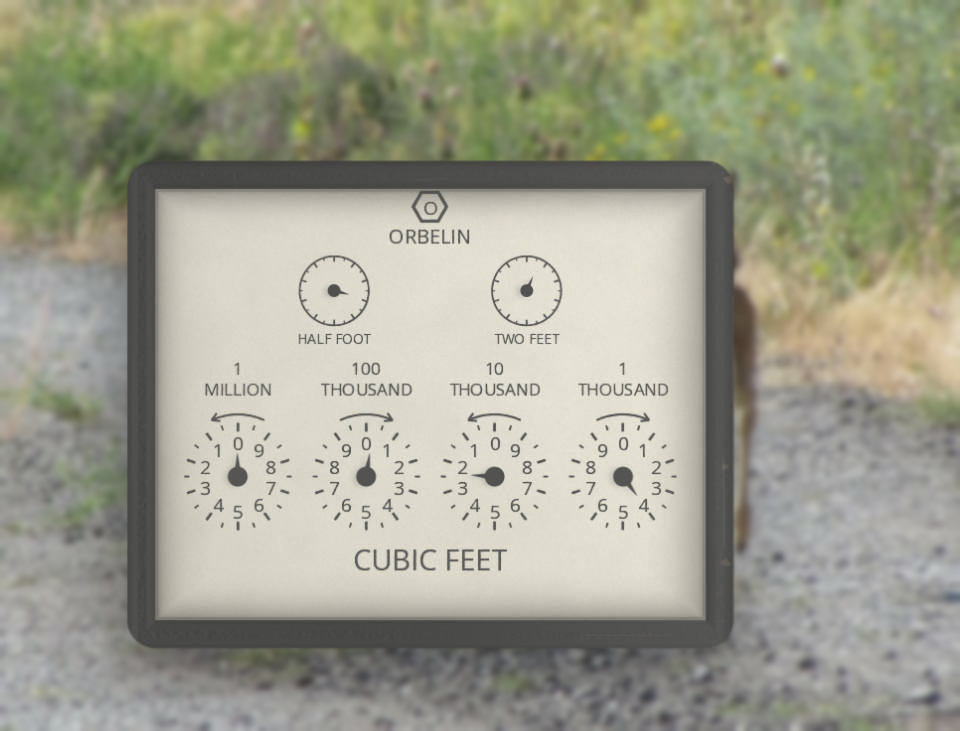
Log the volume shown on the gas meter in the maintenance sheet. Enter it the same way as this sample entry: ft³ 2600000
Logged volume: ft³ 2400
